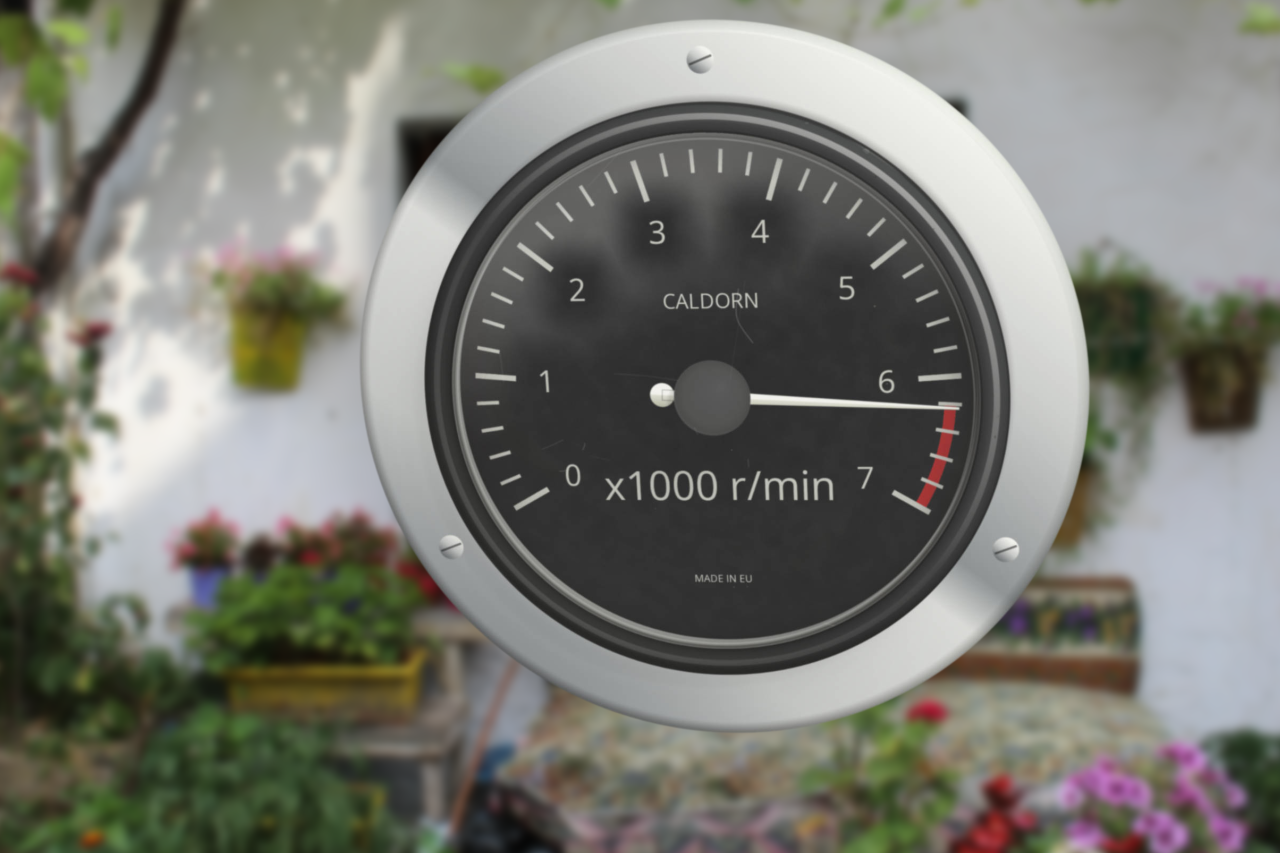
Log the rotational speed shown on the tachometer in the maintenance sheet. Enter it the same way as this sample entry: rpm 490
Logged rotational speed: rpm 6200
